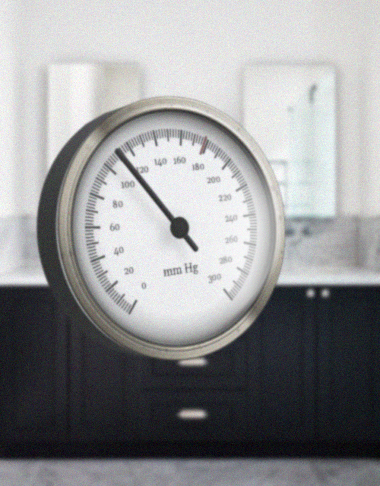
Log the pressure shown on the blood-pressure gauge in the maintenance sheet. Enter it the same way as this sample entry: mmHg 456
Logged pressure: mmHg 110
